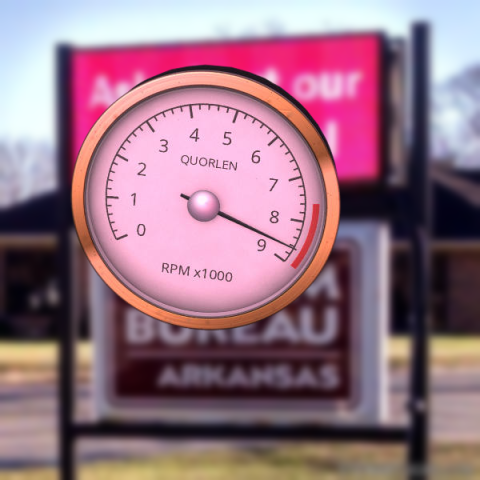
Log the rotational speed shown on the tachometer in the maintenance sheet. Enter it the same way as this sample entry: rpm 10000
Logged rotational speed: rpm 8600
